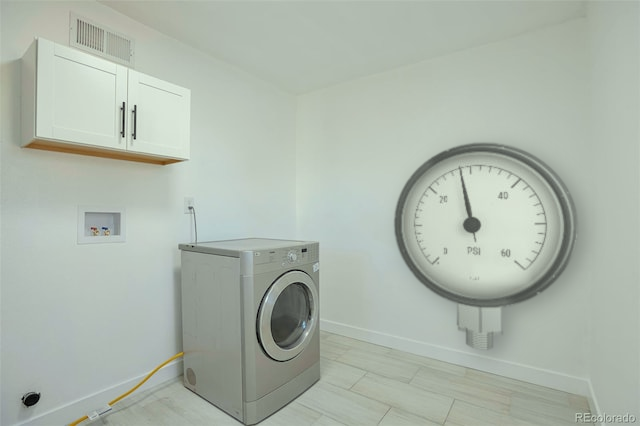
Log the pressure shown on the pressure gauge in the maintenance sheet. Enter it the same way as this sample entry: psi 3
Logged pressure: psi 28
